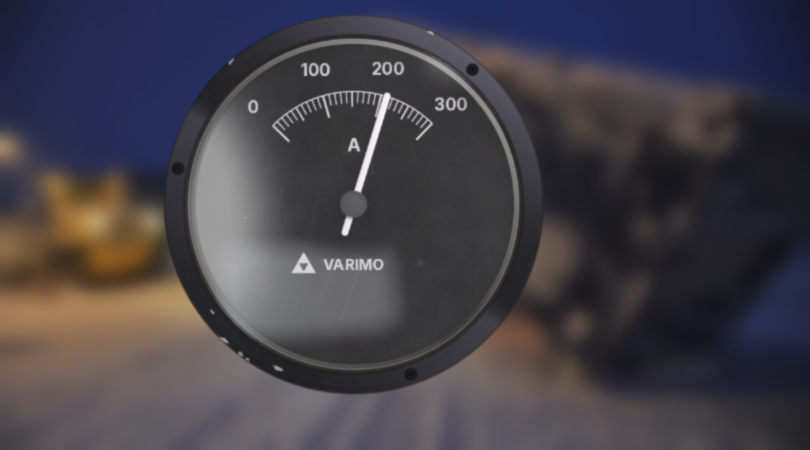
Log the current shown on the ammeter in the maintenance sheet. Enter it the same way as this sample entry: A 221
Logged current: A 210
